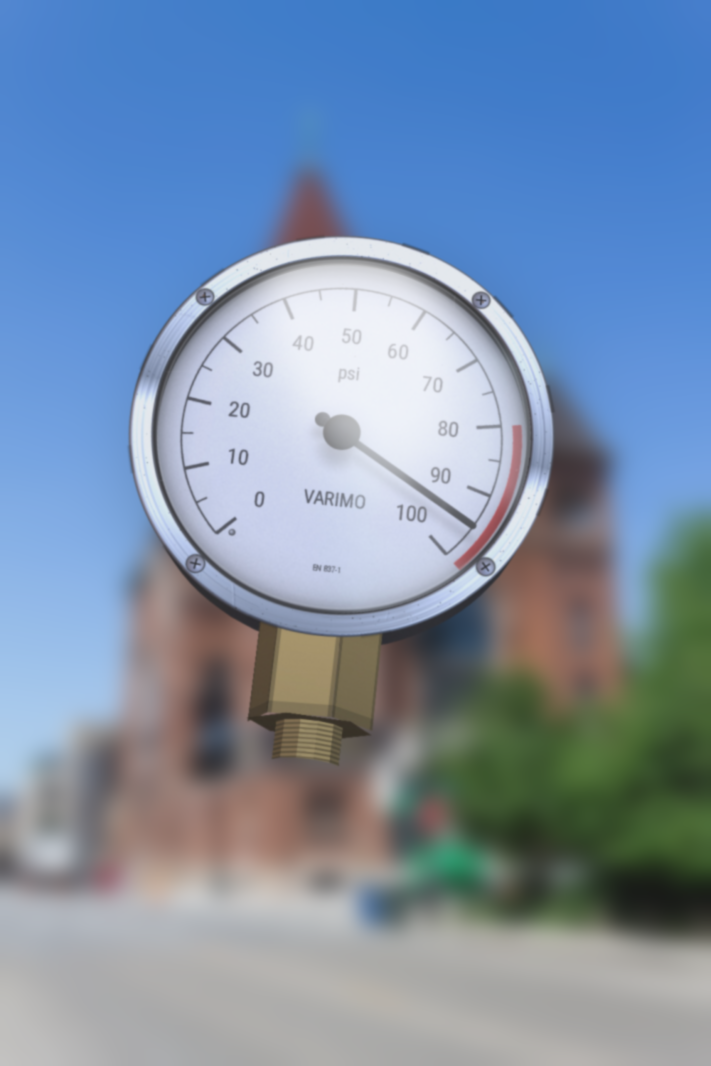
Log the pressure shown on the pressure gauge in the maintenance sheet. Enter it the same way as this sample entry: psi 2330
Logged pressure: psi 95
